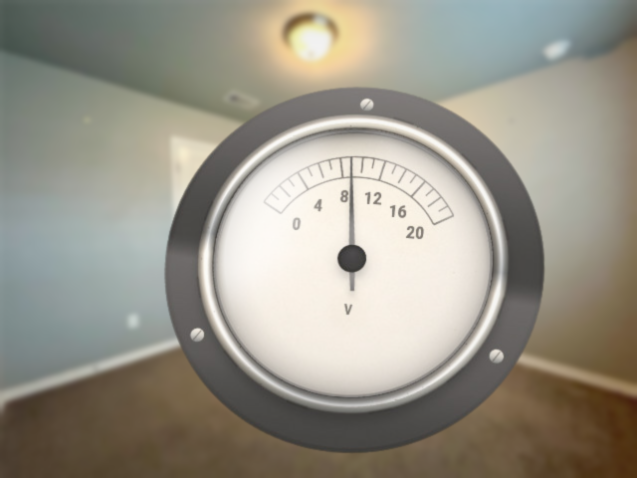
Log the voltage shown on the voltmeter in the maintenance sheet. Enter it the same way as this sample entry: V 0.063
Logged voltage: V 9
